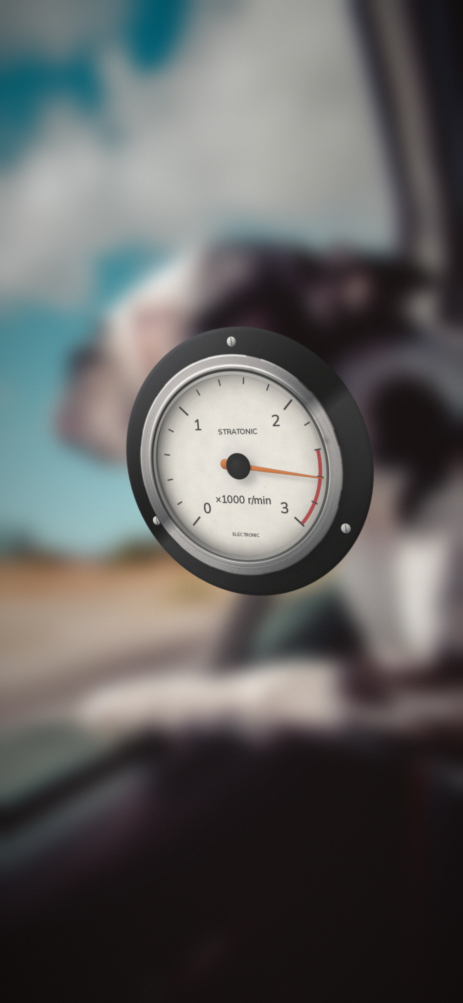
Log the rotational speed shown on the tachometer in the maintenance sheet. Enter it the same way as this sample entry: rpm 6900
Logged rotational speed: rpm 2600
